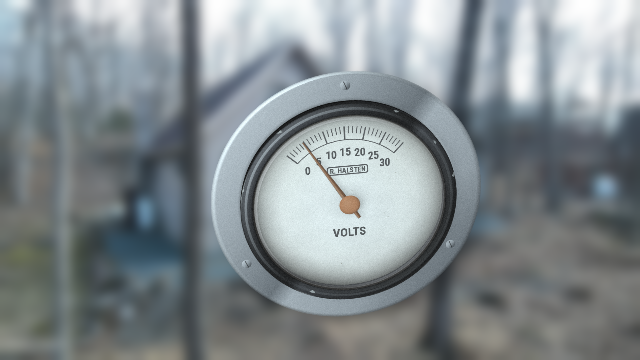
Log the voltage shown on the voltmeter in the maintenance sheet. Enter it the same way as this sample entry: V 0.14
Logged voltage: V 5
